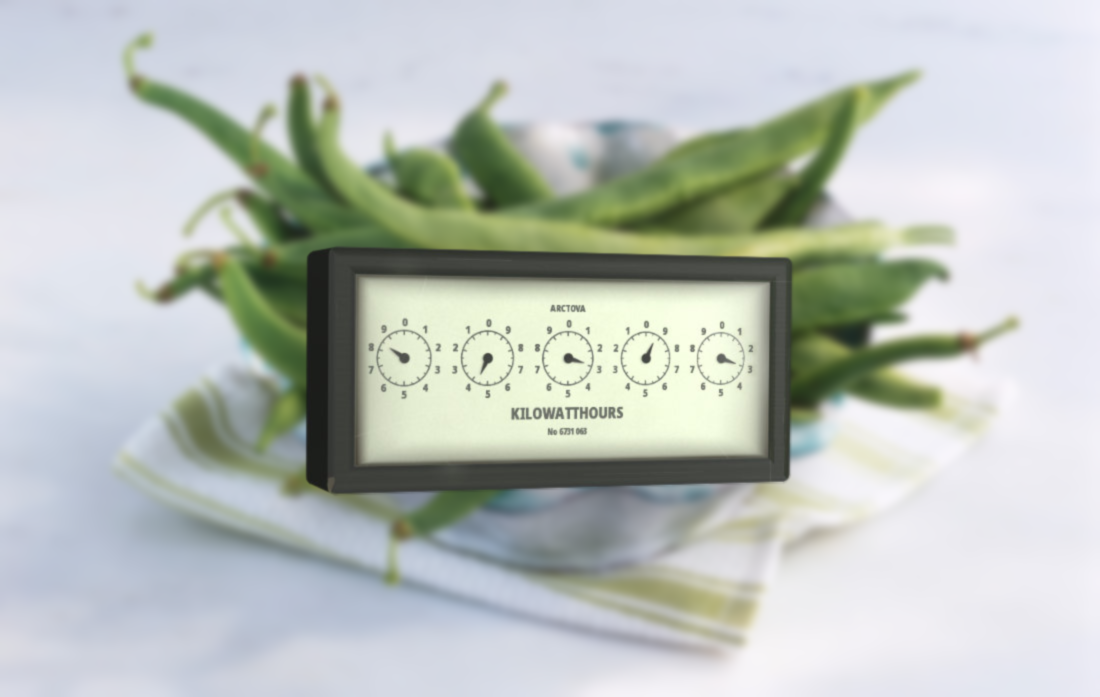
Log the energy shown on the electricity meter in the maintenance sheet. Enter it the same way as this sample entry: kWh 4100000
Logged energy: kWh 84293
